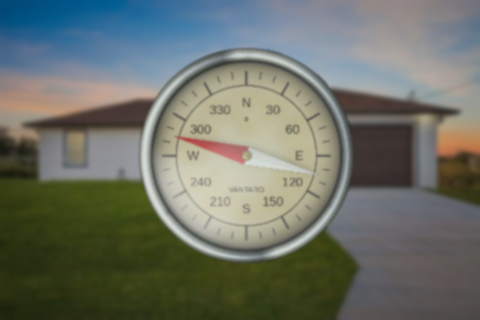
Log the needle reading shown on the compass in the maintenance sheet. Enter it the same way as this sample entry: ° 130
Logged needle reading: ° 285
